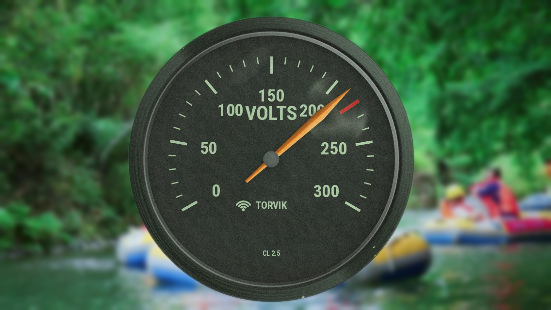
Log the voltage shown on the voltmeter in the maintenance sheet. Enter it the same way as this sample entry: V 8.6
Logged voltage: V 210
